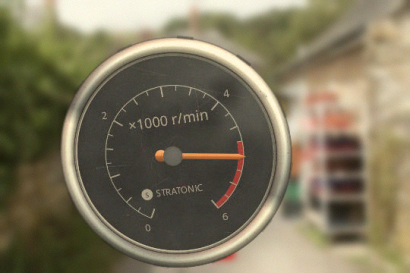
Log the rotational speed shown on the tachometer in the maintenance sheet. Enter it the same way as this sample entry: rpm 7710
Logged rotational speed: rpm 5000
